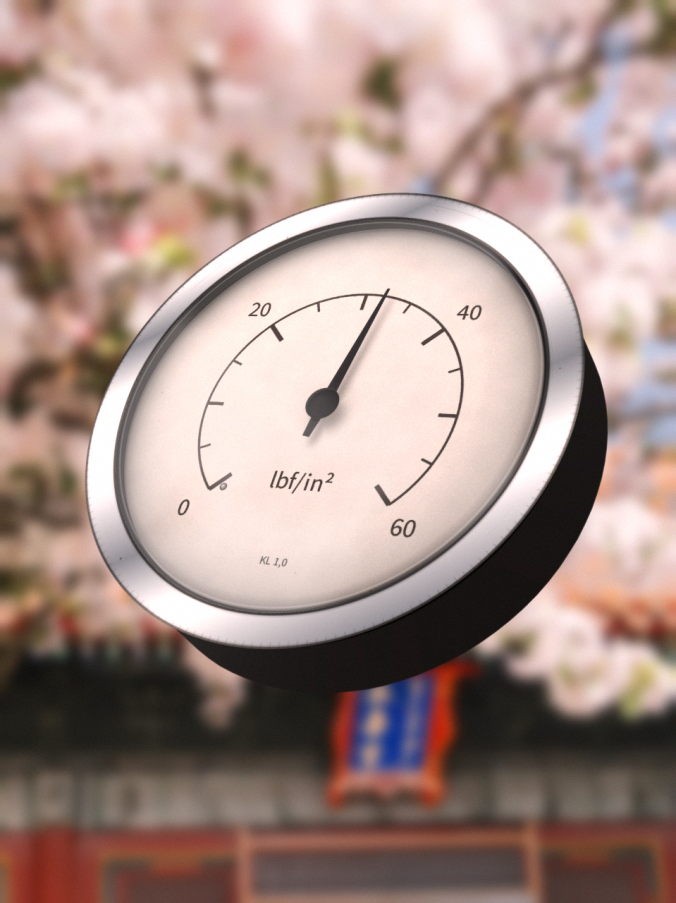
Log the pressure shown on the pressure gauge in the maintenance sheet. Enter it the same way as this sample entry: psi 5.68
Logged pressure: psi 32.5
